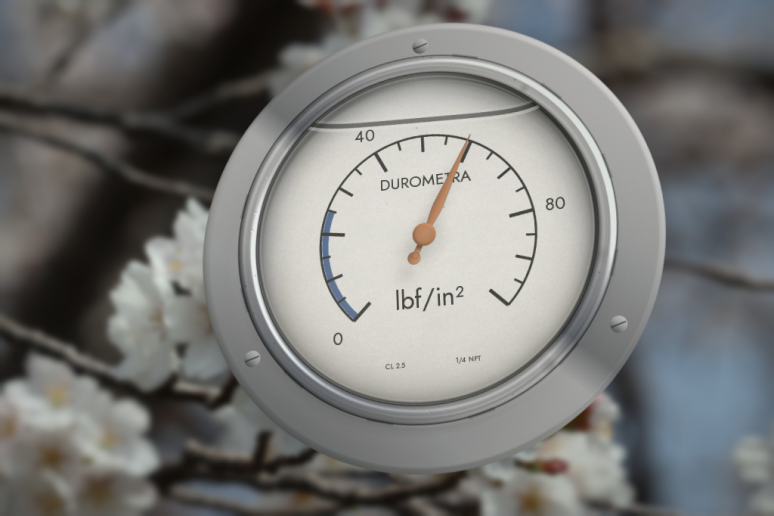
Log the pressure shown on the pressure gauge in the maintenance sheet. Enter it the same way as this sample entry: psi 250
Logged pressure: psi 60
